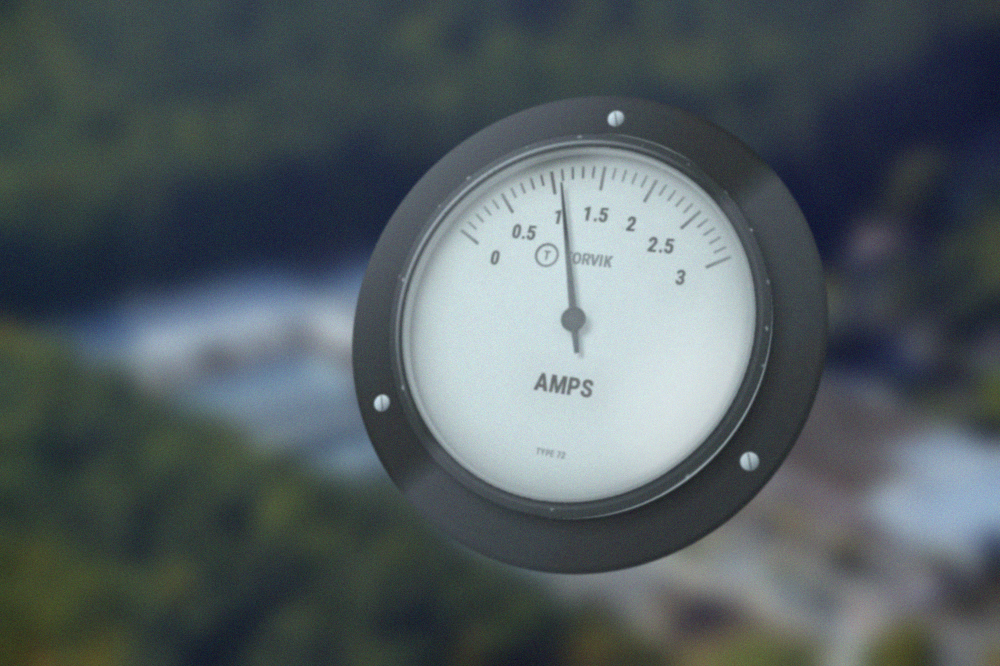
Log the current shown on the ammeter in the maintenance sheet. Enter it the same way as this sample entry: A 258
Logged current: A 1.1
